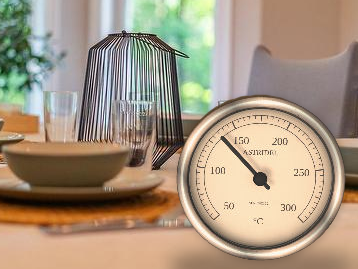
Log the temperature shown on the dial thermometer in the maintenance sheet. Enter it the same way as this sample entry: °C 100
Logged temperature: °C 135
